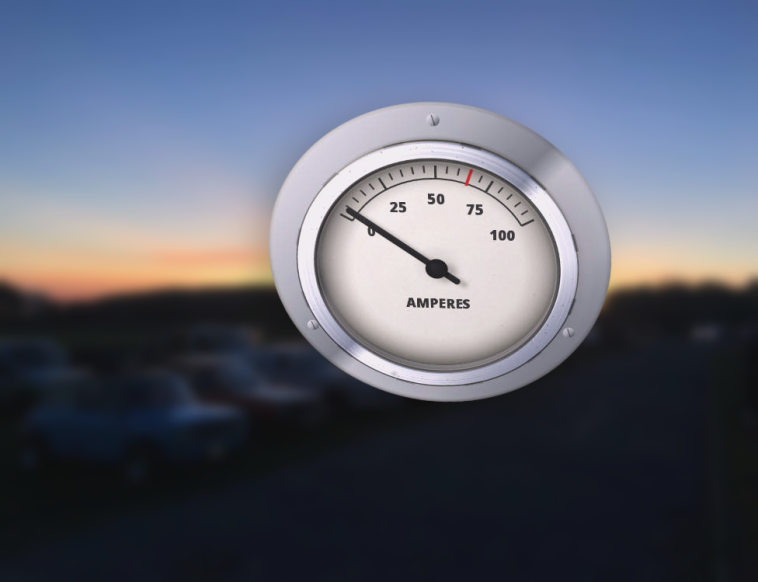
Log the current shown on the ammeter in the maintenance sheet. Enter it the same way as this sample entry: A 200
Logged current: A 5
